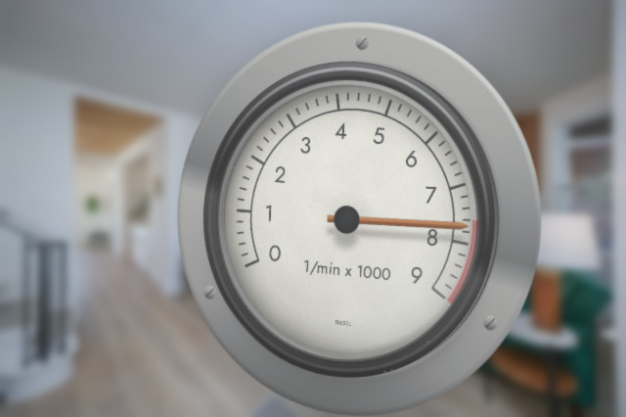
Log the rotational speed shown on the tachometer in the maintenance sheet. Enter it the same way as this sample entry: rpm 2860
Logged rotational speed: rpm 7700
